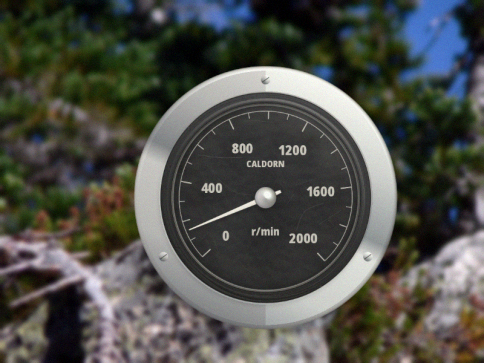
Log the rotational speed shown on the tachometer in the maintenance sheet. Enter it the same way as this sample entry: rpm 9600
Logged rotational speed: rpm 150
